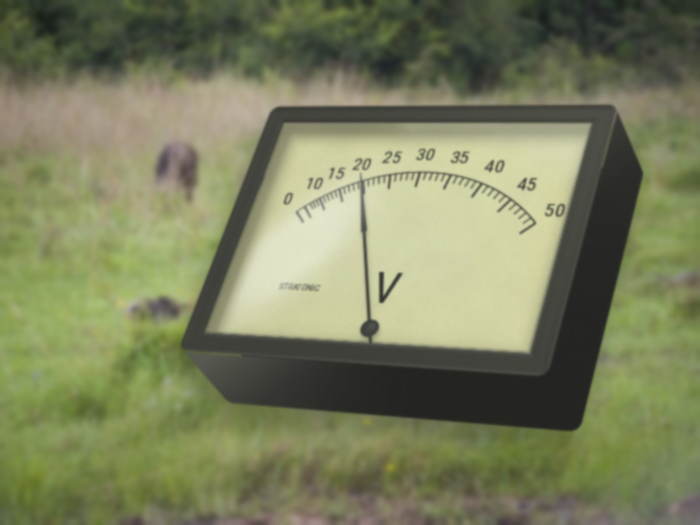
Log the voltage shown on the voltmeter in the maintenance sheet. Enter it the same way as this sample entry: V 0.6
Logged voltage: V 20
